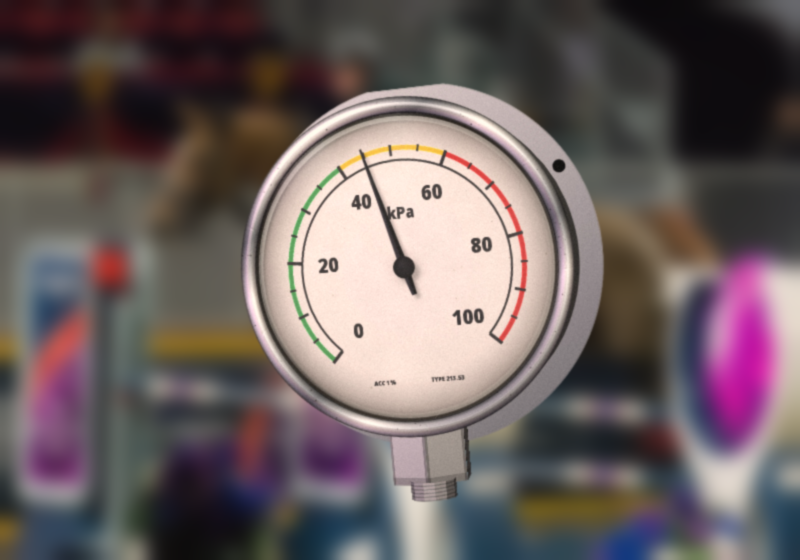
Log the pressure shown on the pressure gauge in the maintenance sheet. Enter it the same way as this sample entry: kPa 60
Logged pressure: kPa 45
